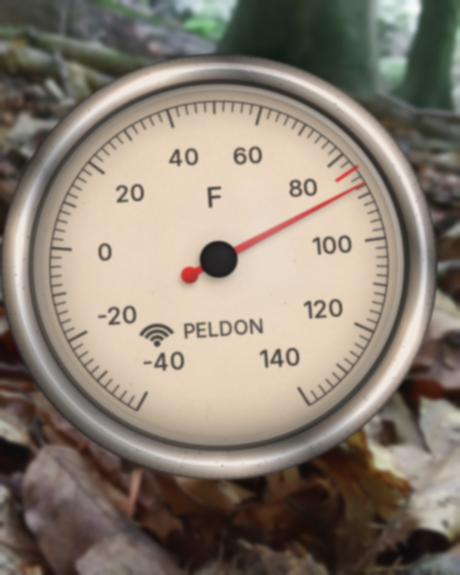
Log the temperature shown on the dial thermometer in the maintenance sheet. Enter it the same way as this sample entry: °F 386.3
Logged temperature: °F 88
